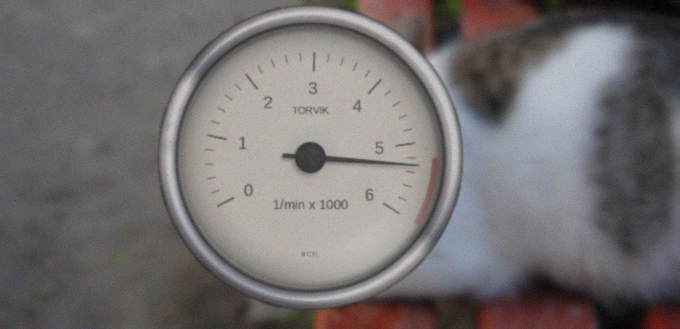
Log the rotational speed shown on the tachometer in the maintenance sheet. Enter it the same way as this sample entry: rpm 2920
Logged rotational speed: rpm 5300
